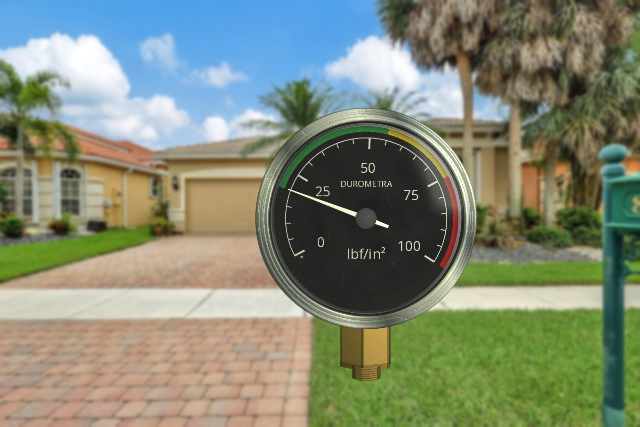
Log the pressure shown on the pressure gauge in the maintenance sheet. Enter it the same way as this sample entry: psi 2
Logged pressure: psi 20
